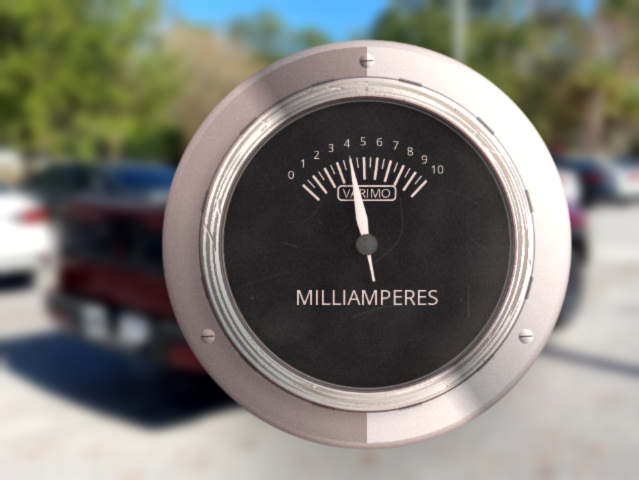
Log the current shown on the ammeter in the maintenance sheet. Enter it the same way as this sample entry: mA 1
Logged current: mA 4
